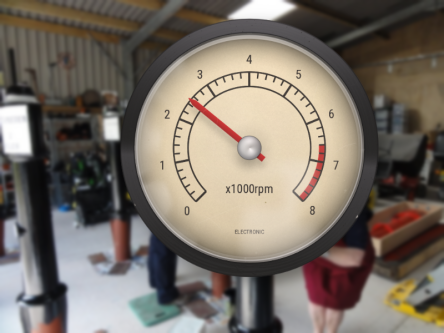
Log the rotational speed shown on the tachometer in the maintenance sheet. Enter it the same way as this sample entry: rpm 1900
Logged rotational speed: rpm 2500
